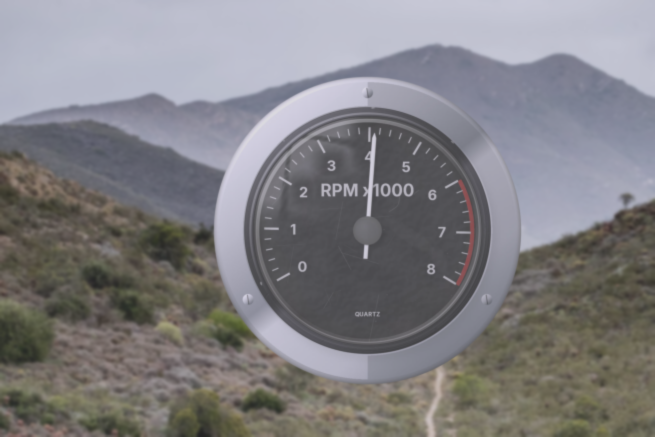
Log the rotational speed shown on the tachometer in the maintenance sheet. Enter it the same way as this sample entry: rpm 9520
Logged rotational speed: rpm 4100
